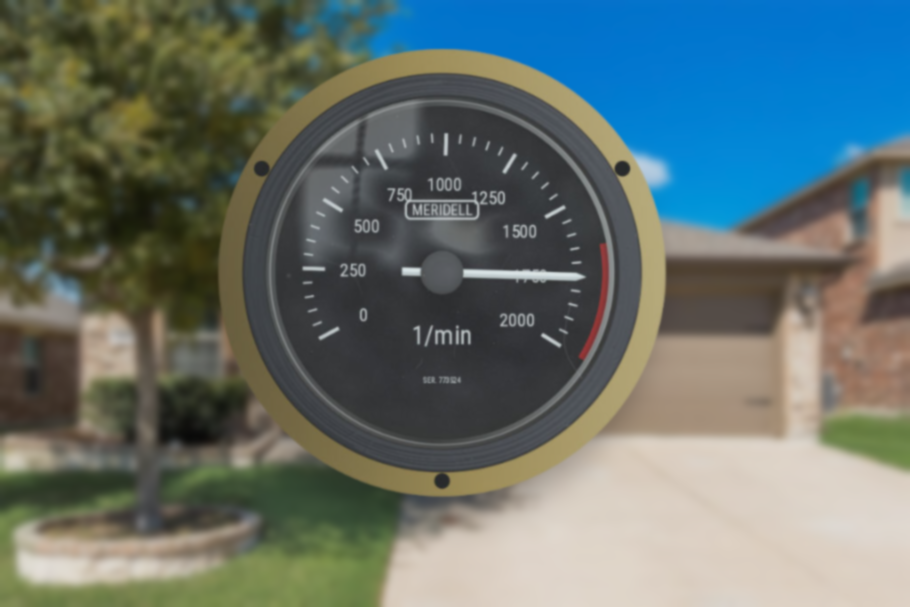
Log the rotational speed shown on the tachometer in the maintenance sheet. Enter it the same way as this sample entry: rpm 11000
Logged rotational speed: rpm 1750
